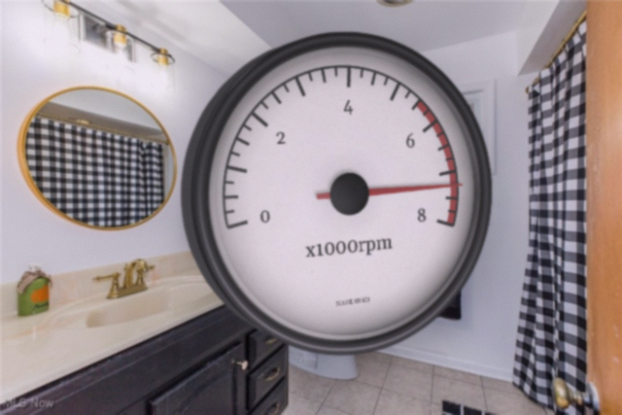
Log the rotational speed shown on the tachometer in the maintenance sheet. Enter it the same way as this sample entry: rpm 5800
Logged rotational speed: rpm 7250
